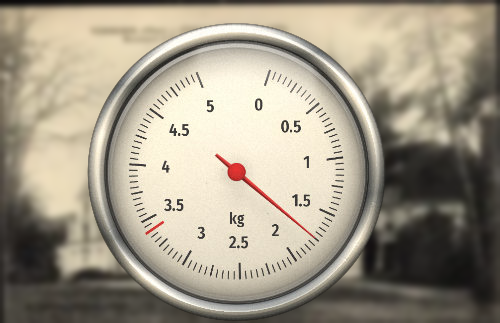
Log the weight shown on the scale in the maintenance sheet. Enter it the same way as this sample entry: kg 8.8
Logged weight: kg 1.75
